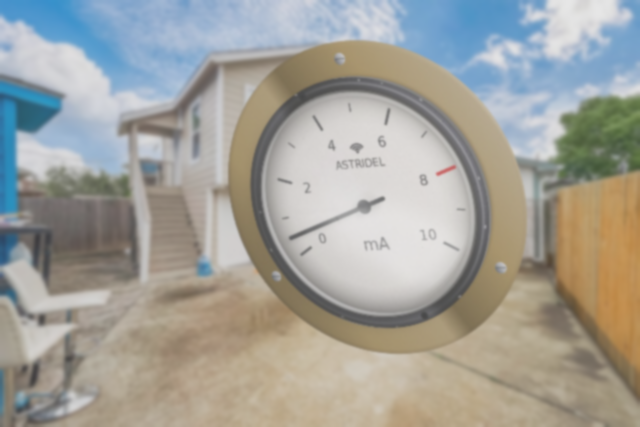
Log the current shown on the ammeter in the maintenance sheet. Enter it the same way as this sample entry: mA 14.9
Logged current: mA 0.5
